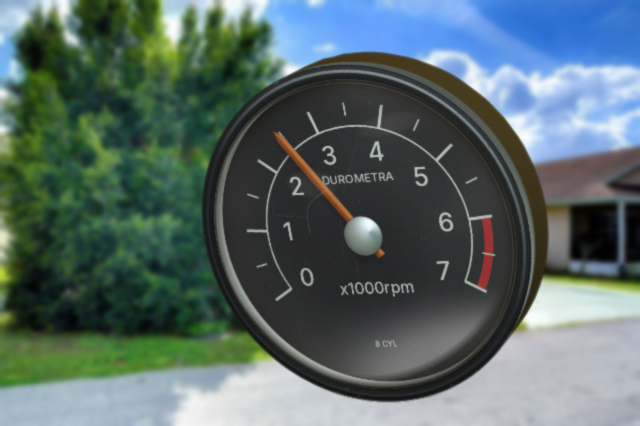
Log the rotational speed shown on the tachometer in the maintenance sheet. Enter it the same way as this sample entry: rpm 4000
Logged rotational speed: rpm 2500
